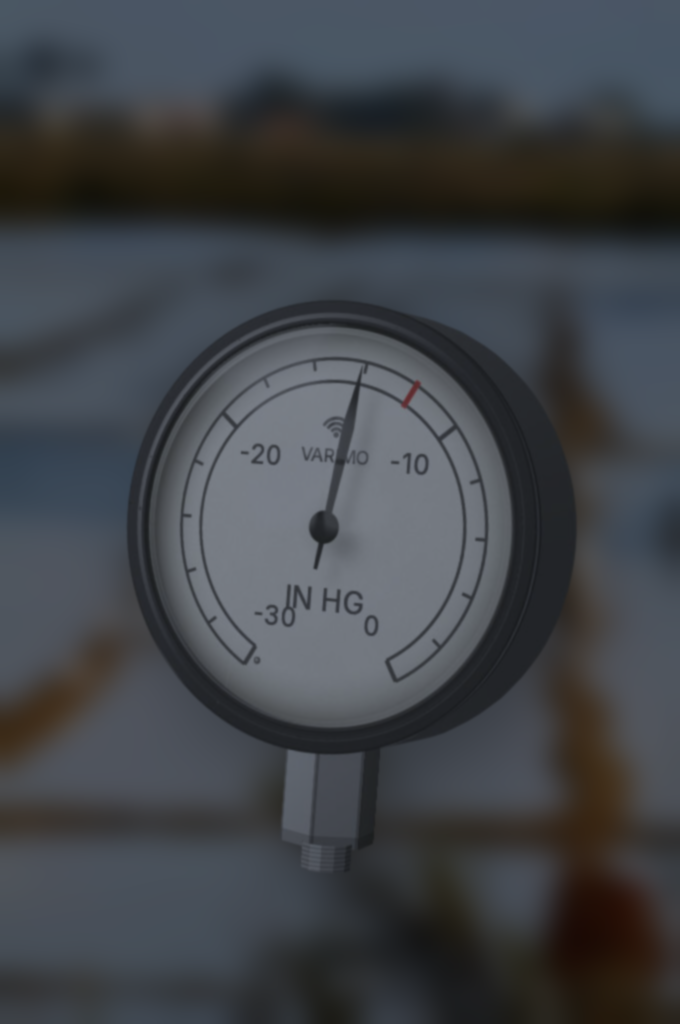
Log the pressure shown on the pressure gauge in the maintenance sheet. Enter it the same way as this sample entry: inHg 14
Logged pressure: inHg -14
